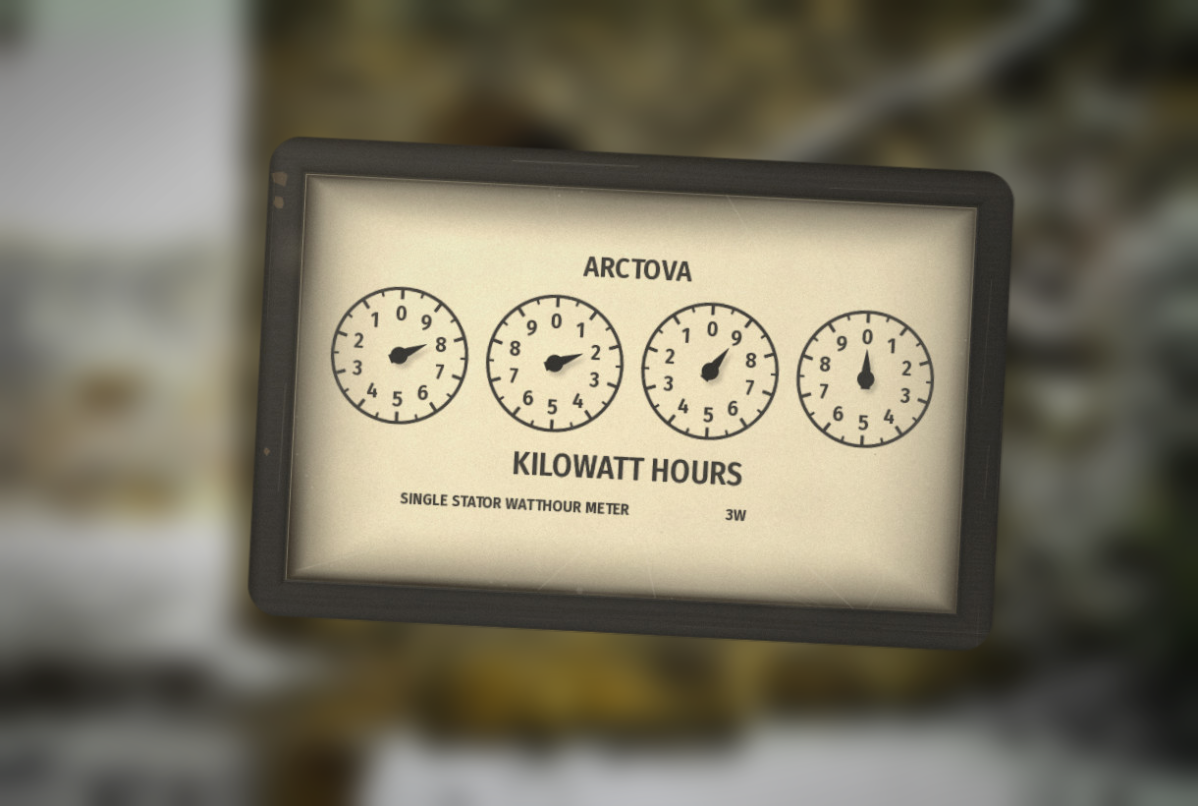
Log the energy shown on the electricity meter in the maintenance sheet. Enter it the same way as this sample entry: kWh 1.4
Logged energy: kWh 8190
